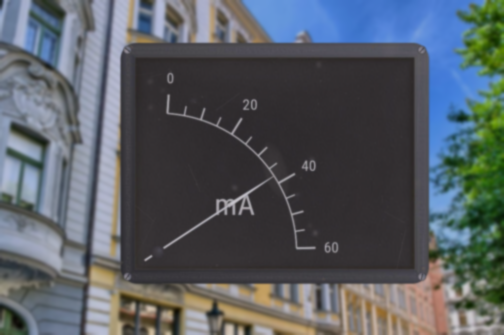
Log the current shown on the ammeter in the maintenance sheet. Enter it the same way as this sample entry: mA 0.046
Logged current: mA 37.5
